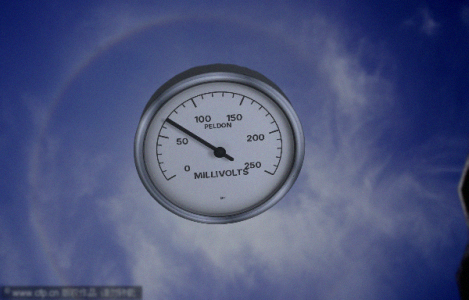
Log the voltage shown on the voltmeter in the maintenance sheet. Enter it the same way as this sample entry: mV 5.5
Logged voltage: mV 70
